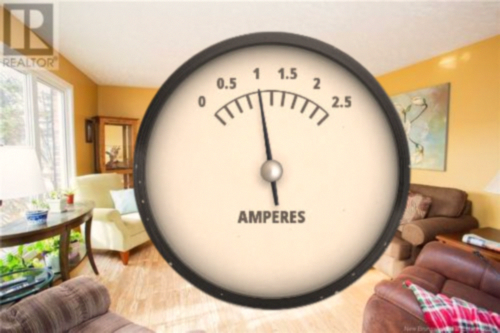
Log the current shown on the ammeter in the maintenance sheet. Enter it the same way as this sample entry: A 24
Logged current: A 1
